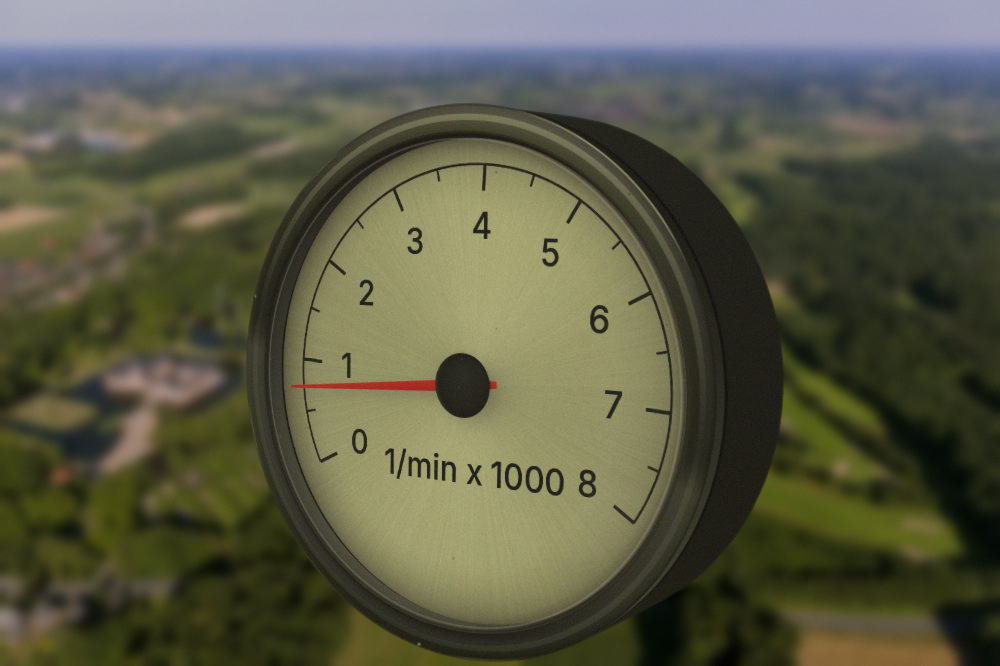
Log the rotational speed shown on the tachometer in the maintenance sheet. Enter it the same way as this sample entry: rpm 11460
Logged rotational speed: rpm 750
